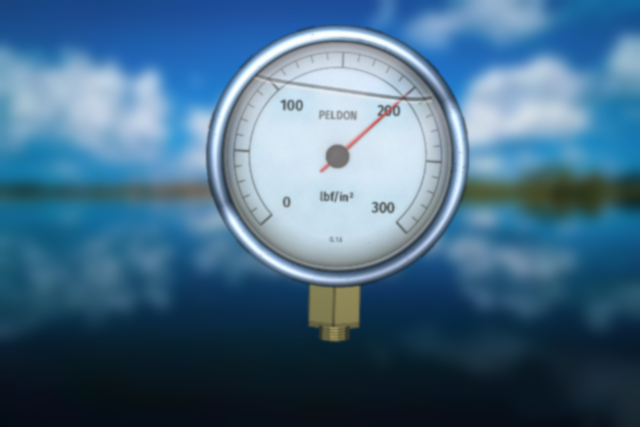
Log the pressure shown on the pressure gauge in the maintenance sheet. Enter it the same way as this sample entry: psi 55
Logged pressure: psi 200
